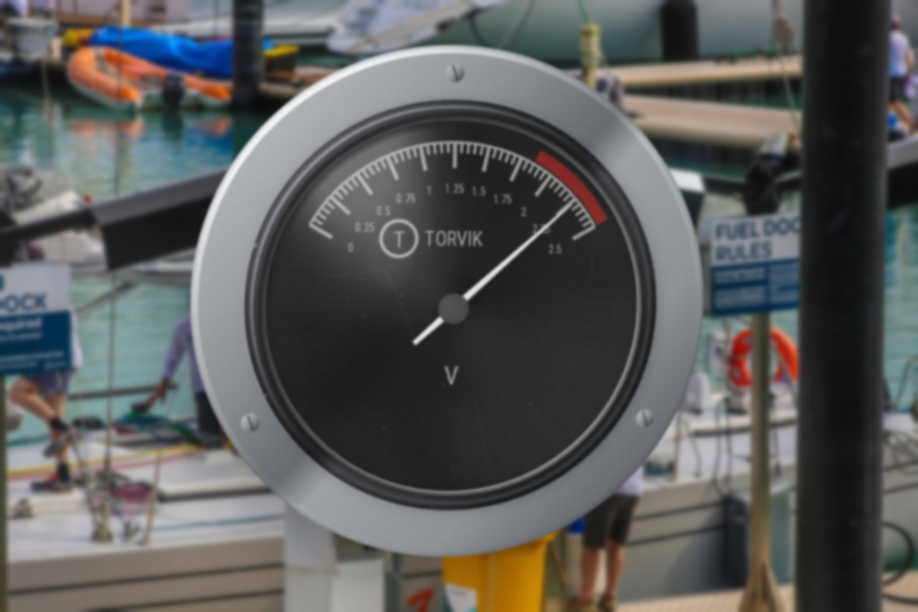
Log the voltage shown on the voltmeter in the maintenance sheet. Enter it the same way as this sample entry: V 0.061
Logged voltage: V 2.25
